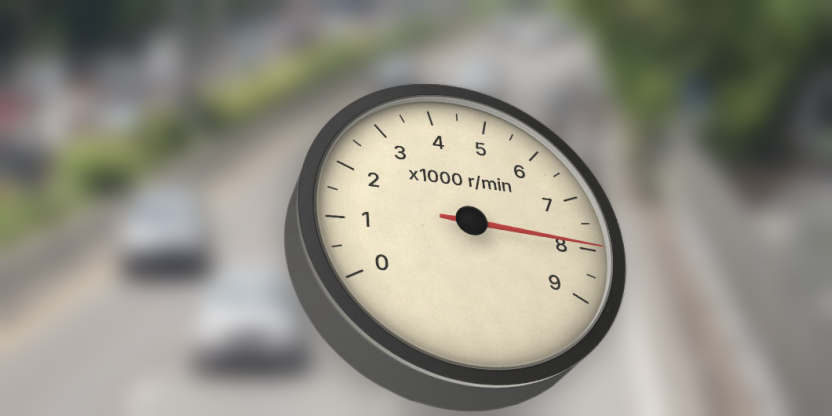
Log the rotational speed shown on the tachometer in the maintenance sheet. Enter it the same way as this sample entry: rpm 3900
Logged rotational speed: rpm 8000
